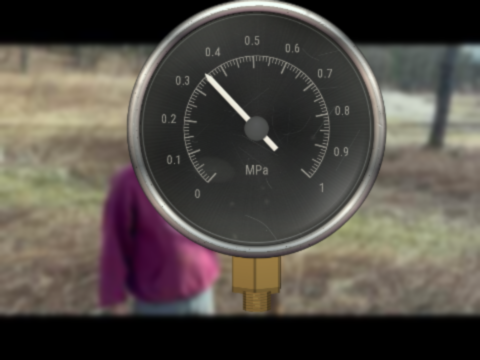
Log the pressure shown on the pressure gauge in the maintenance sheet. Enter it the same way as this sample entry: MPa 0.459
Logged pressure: MPa 0.35
